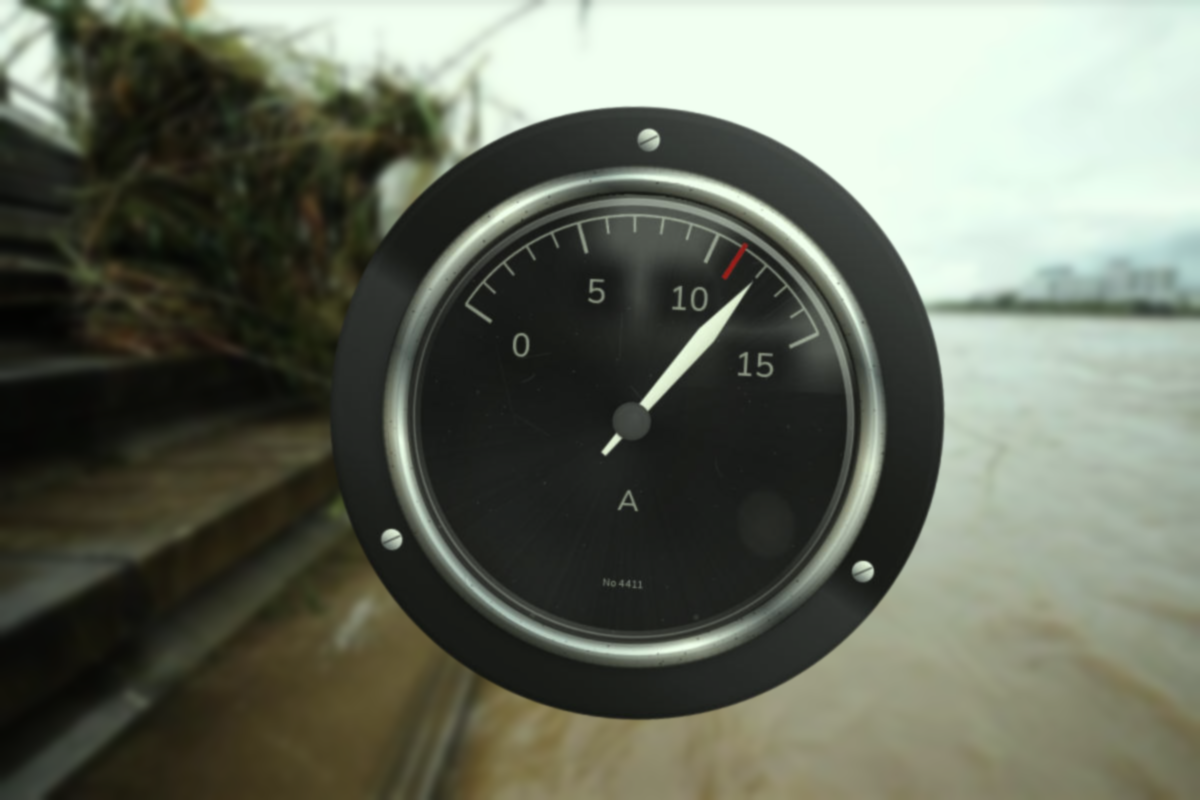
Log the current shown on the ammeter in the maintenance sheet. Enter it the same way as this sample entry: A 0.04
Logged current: A 12
